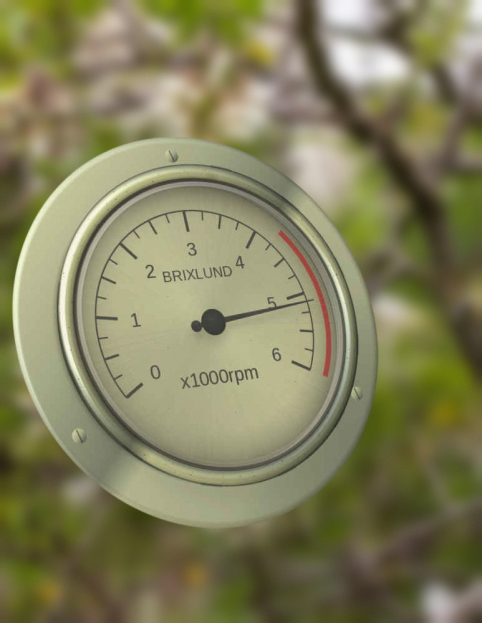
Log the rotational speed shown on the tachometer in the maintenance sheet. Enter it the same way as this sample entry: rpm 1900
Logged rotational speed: rpm 5125
